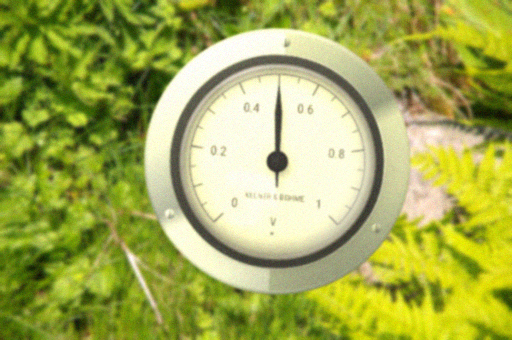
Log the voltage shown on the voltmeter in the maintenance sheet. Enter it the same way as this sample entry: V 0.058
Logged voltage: V 0.5
